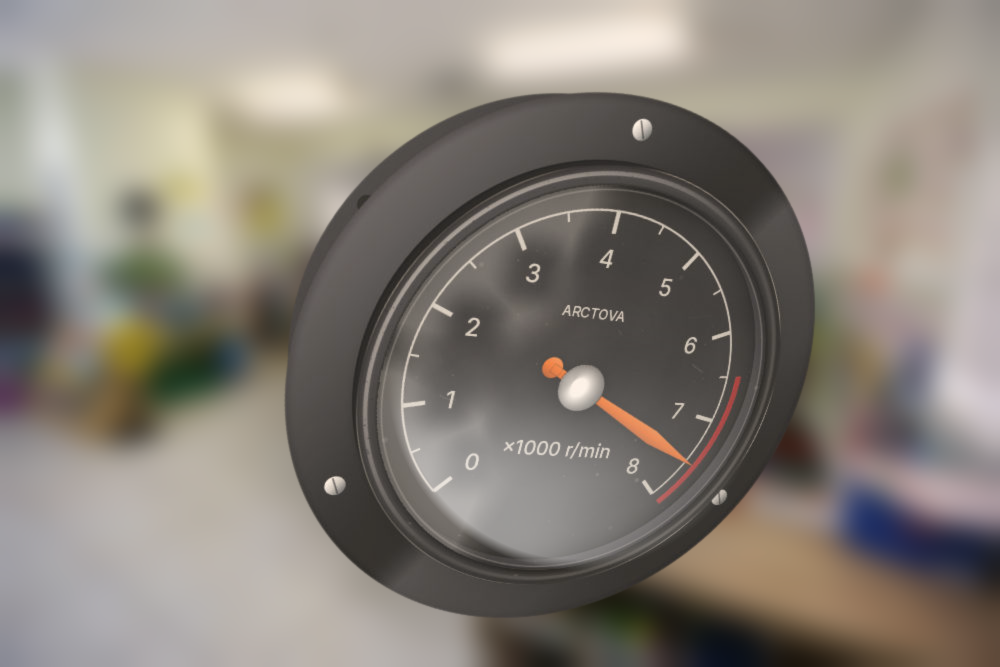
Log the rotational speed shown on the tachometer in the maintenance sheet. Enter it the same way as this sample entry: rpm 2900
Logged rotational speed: rpm 7500
